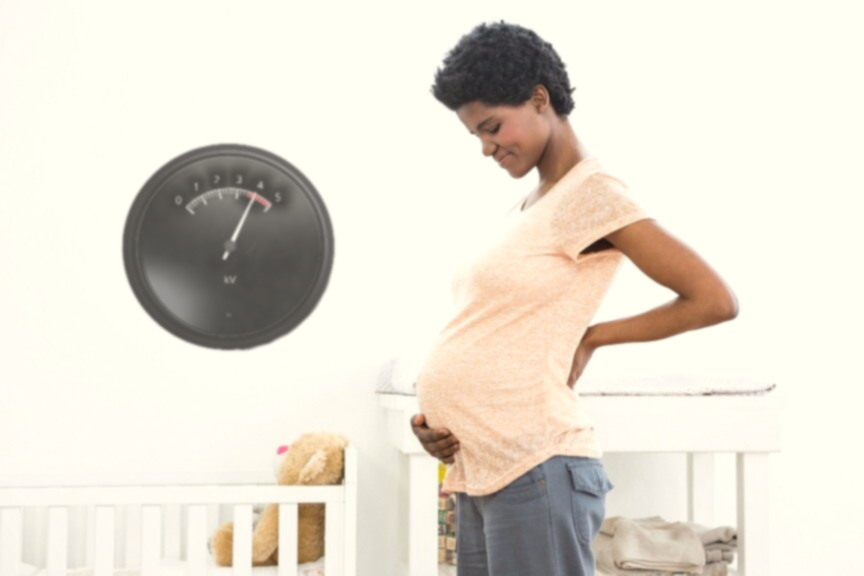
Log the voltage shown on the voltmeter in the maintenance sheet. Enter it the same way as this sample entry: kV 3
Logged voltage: kV 4
